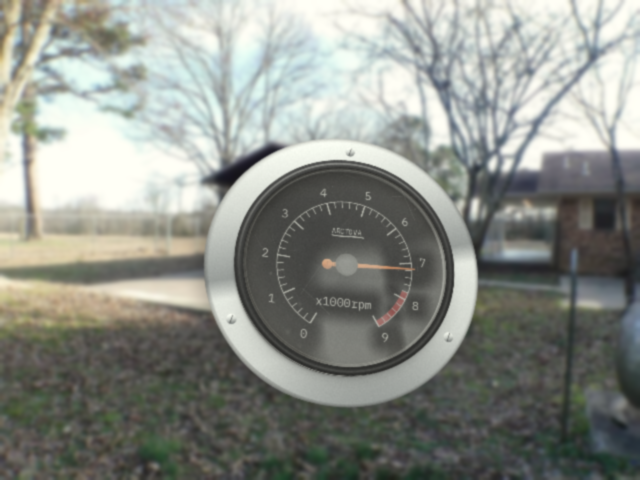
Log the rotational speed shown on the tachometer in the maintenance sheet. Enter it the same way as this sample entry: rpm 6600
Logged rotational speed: rpm 7200
